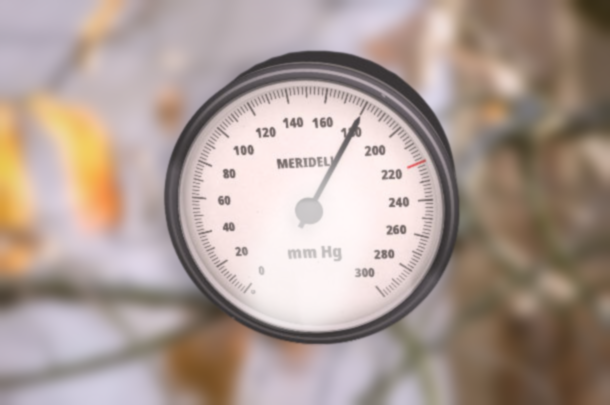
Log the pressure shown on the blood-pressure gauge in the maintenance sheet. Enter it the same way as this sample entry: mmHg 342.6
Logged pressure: mmHg 180
